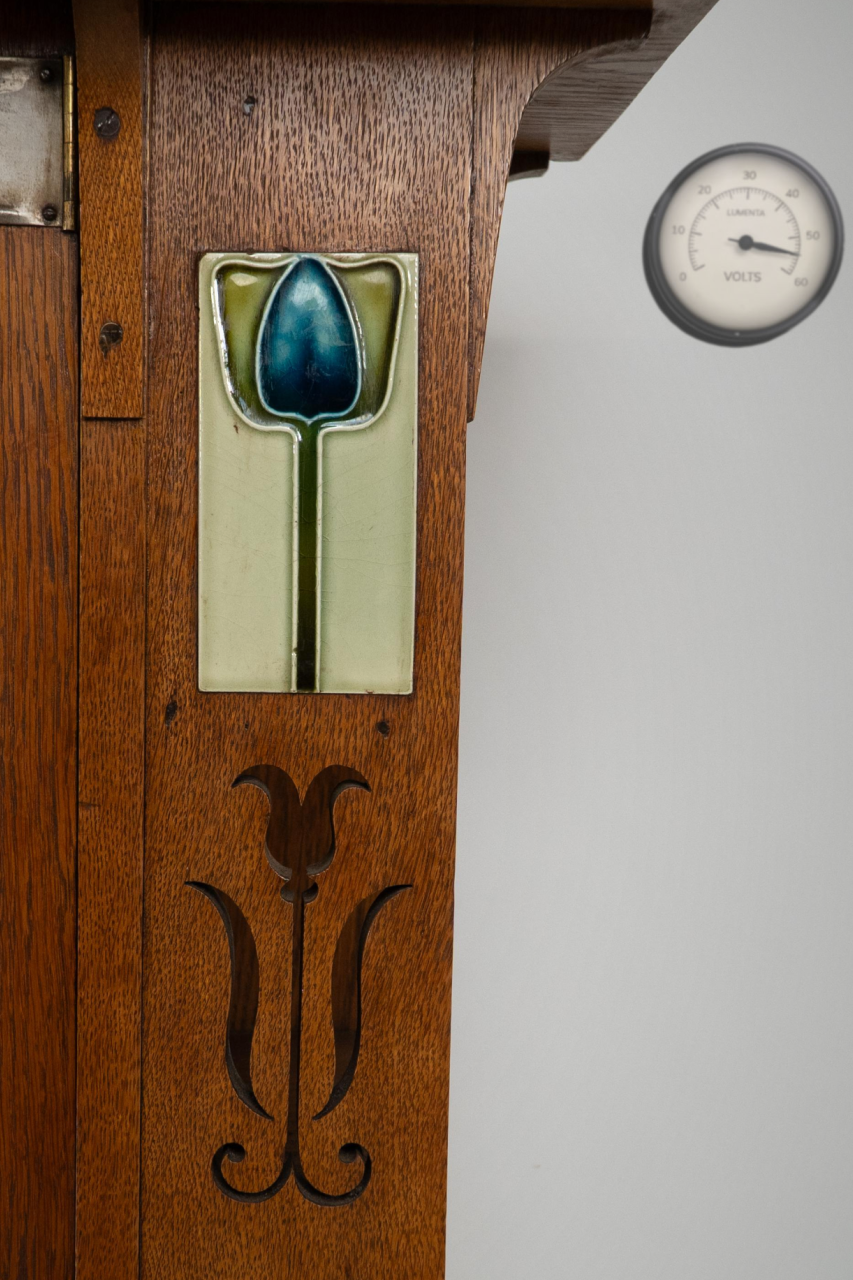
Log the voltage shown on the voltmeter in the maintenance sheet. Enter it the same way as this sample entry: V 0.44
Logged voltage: V 55
